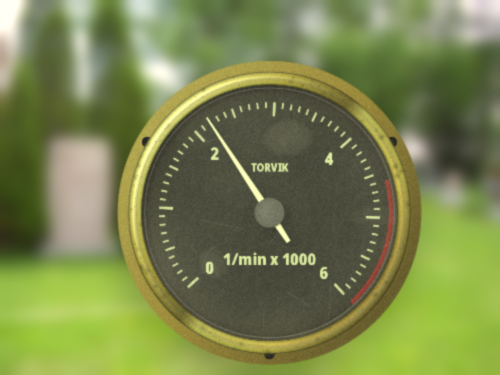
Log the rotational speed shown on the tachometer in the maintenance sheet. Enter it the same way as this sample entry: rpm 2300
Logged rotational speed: rpm 2200
